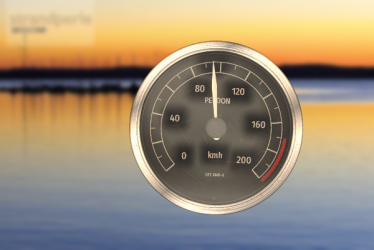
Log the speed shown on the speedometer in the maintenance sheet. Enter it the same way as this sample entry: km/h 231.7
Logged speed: km/h 95
